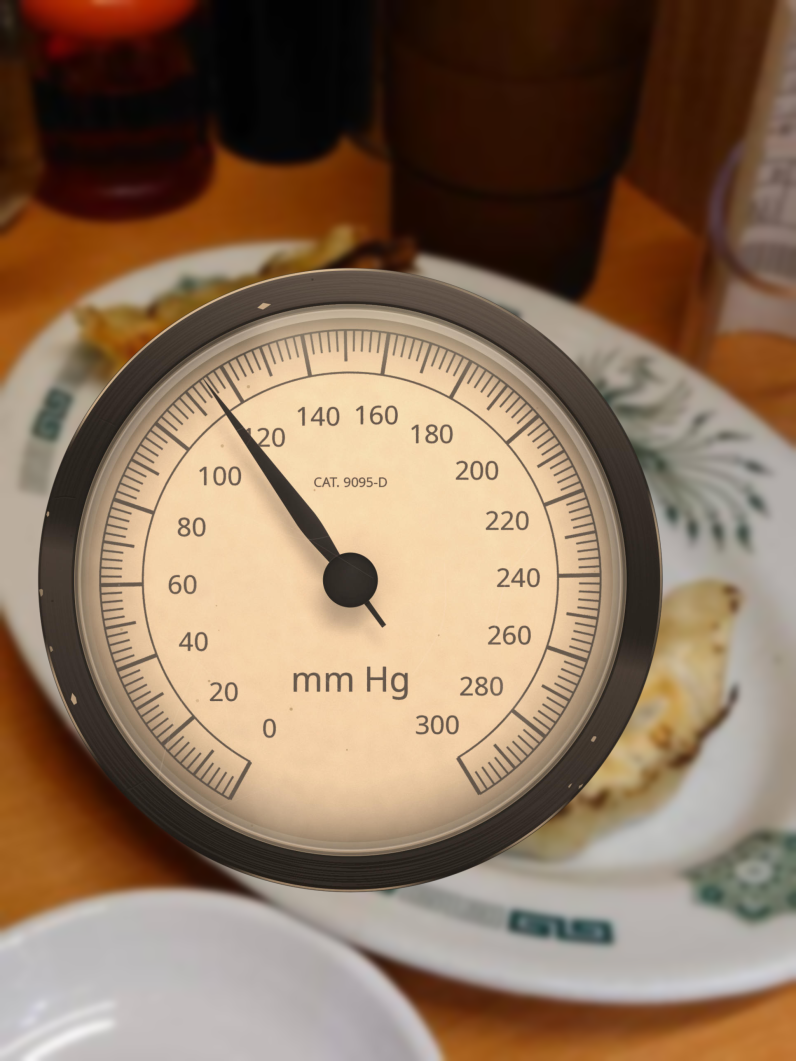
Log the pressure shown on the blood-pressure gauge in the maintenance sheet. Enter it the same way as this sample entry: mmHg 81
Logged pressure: mmHg 115
